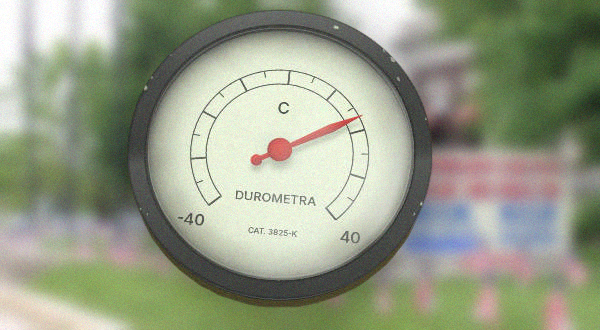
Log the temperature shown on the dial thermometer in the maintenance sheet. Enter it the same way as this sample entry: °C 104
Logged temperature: °C 17.5
